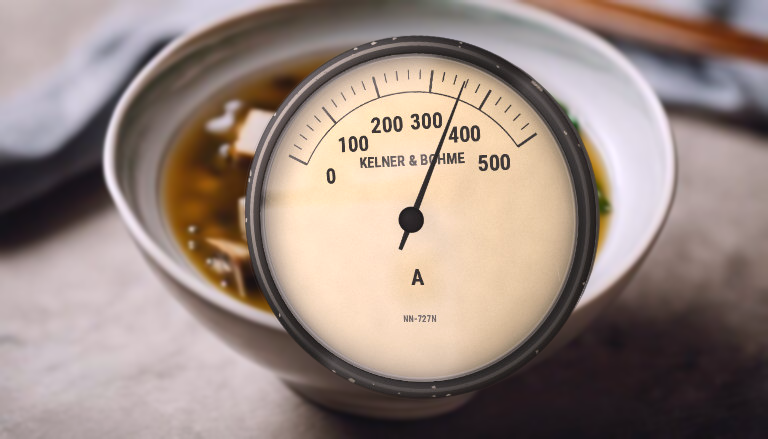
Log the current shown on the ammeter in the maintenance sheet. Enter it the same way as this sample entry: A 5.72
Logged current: A 360
